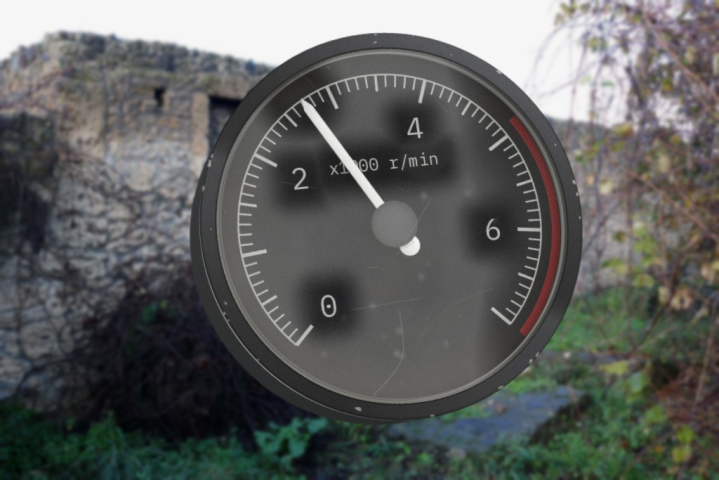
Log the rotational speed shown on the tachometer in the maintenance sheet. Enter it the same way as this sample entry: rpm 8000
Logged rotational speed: rpm 2700
